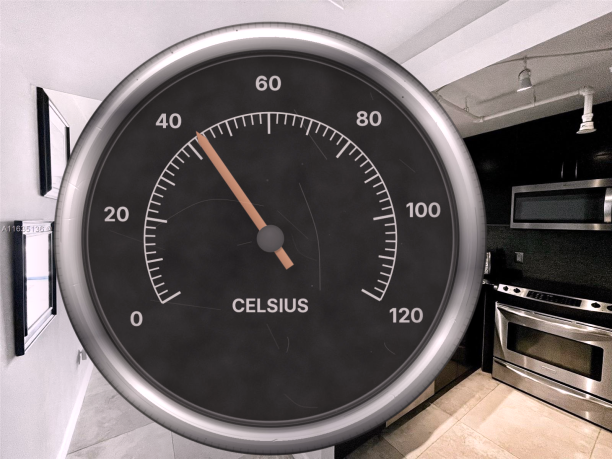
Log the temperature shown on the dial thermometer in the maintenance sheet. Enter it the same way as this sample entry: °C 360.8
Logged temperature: °C 43
